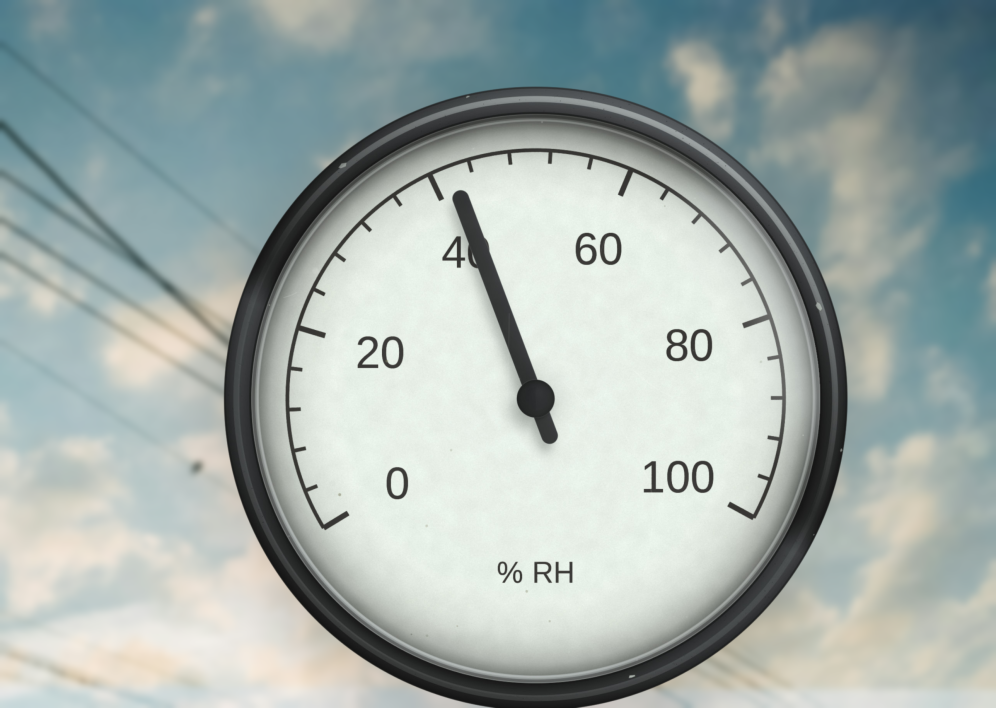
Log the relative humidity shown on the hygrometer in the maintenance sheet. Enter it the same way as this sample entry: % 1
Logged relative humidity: % 42
